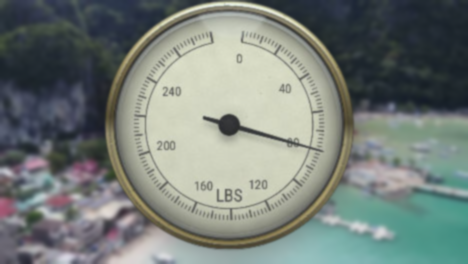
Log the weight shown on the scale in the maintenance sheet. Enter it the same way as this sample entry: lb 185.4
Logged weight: lb 80
